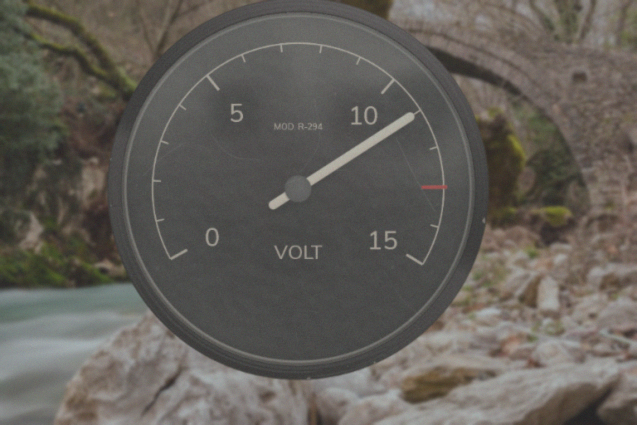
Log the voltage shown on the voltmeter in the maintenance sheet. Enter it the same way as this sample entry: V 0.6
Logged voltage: V 11
